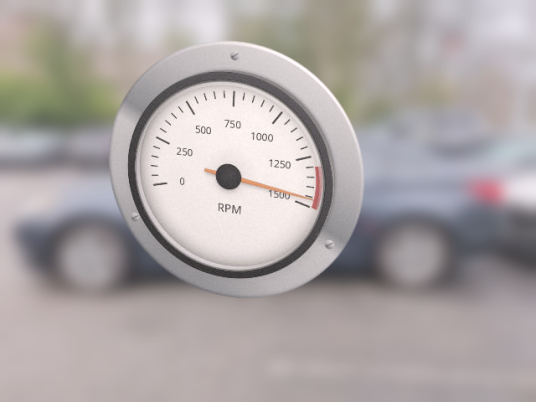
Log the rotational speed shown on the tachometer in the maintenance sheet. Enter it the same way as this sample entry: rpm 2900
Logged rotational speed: rpm 1450
